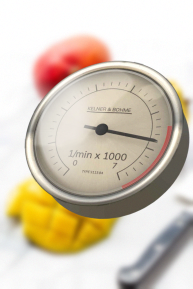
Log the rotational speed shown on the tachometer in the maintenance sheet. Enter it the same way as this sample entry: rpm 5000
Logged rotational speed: rpm 5800
